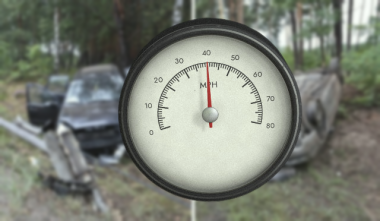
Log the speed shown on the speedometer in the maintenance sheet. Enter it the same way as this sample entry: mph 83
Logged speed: mph 40
